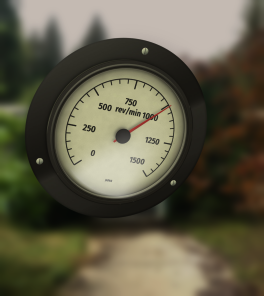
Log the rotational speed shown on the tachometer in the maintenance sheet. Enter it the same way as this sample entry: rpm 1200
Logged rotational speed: rpm 1000
